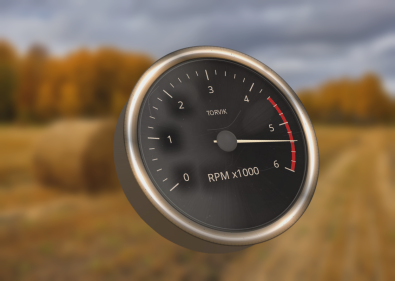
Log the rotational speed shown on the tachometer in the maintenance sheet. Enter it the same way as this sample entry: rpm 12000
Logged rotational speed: rpm 5400
